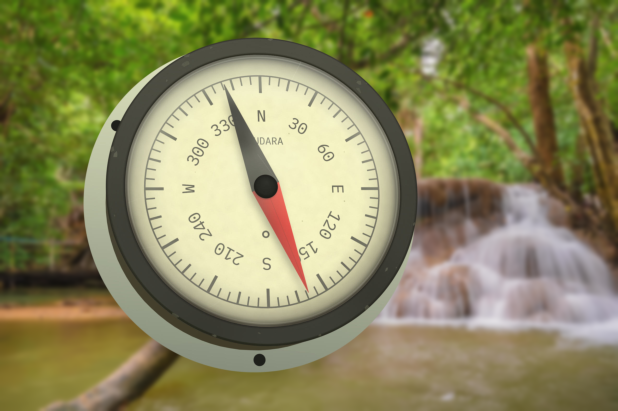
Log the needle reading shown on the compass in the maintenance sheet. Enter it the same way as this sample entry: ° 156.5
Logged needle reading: ° 160
